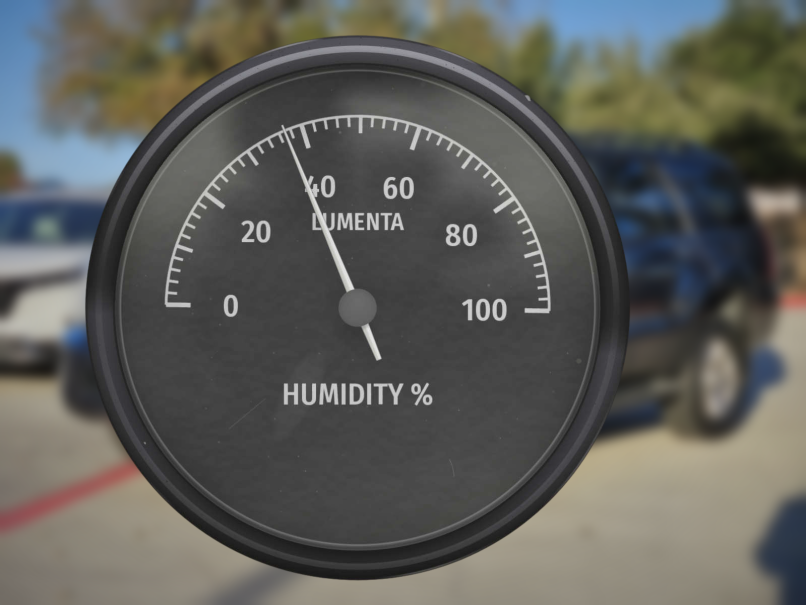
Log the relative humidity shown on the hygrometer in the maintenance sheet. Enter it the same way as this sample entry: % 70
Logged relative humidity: % 37
